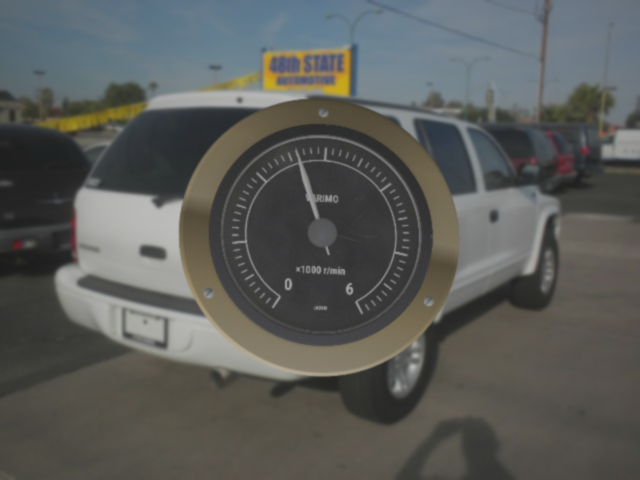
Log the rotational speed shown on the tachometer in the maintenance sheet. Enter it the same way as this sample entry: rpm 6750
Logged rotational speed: rpm 2600
